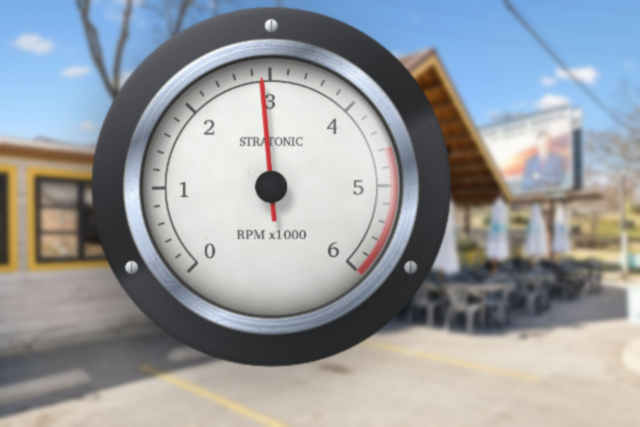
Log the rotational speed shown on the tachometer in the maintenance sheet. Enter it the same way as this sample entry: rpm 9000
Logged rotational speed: rpm 2900
